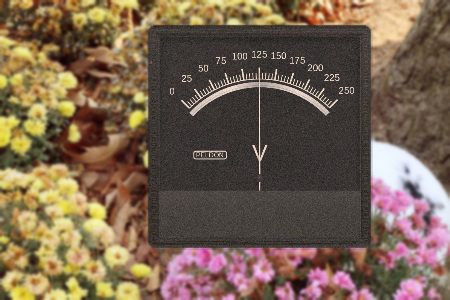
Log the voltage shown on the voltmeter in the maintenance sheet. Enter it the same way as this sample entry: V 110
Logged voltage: V 125
